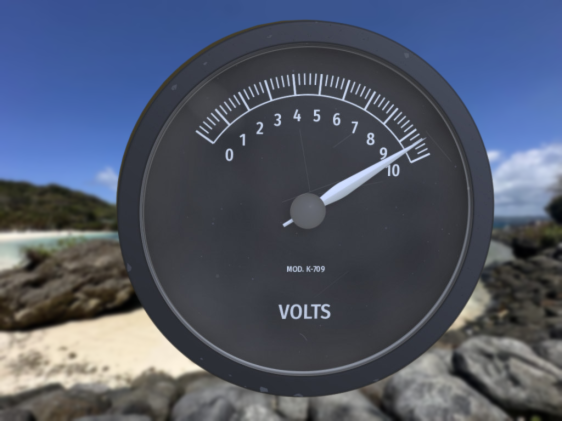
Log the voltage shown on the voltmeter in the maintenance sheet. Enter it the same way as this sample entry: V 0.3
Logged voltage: V 9.4
